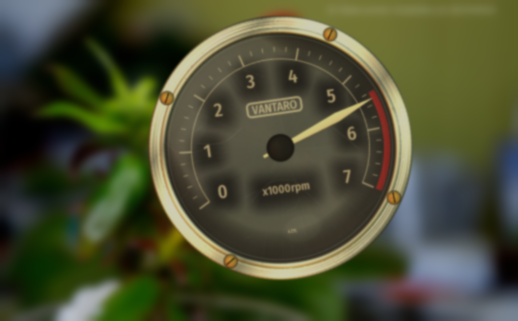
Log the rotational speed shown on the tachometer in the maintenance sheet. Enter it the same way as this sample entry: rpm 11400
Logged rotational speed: rpm 5500
